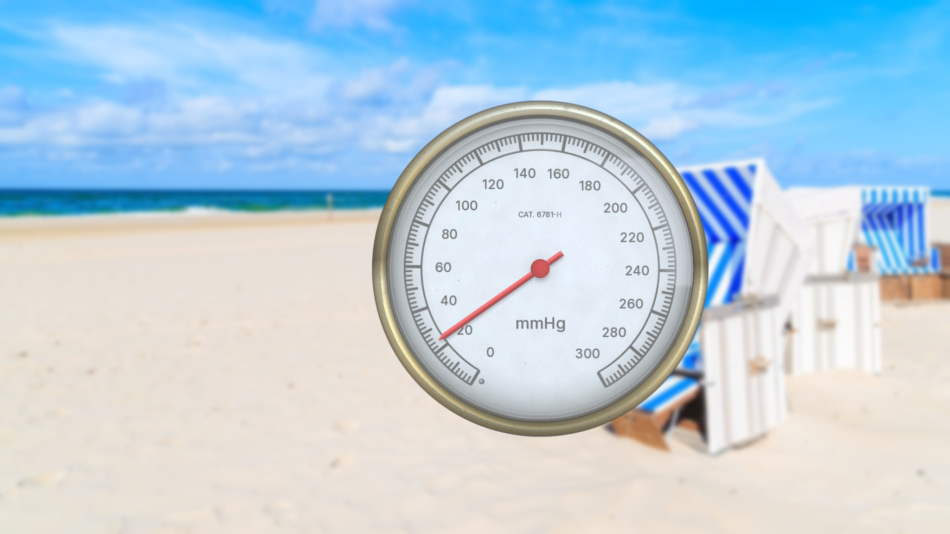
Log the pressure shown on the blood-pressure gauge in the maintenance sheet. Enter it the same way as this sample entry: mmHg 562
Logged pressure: mmHg 24
